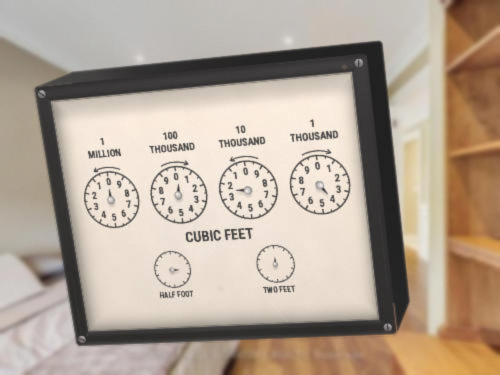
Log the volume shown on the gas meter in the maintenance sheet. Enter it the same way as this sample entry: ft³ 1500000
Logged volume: ft³ 2400
